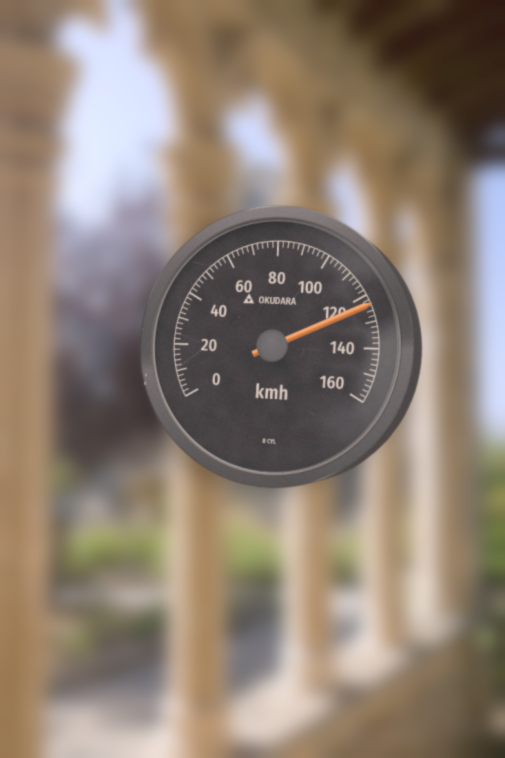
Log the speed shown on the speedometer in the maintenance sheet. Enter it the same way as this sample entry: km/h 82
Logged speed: km/h 124
